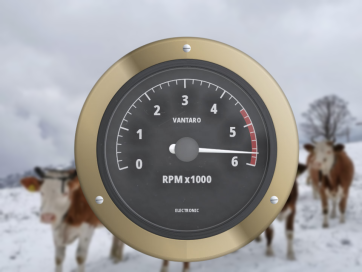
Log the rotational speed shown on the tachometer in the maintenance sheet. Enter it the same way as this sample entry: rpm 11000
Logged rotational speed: rpm 5700
